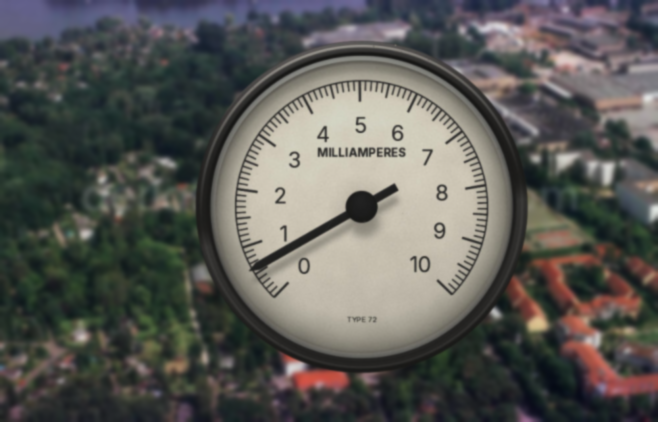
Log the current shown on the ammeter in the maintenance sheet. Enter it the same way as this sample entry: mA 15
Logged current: mA 0.6
